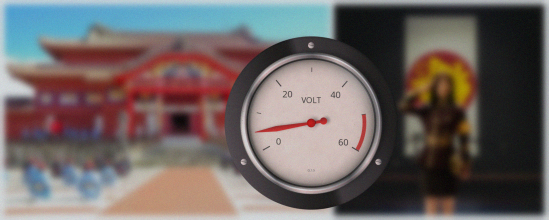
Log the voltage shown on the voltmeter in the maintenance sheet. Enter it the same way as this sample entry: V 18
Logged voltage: V 5
